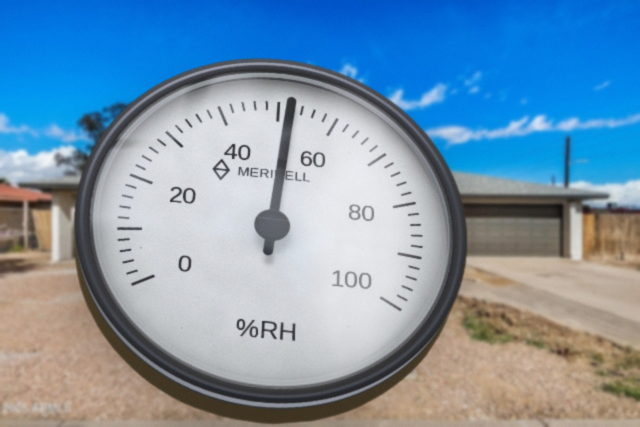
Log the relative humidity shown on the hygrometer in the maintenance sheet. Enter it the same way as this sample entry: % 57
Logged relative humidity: % 52
